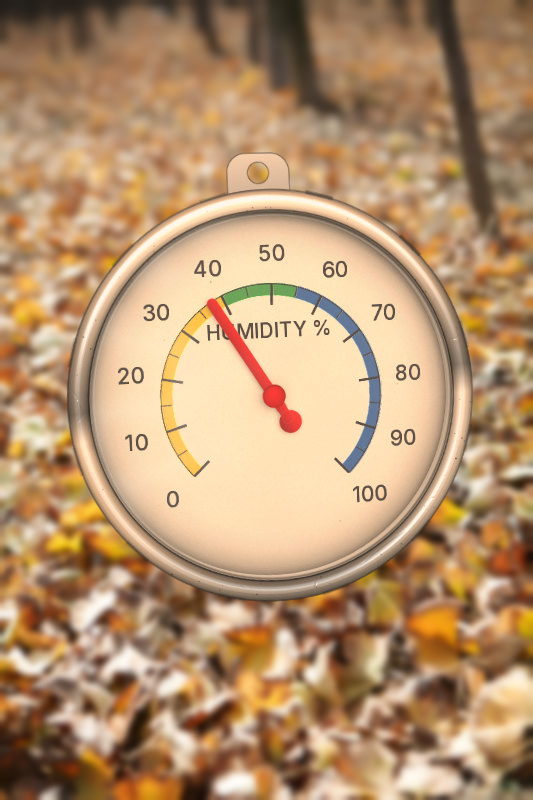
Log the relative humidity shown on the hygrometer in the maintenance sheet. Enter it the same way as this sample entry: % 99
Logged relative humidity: % 37.5
